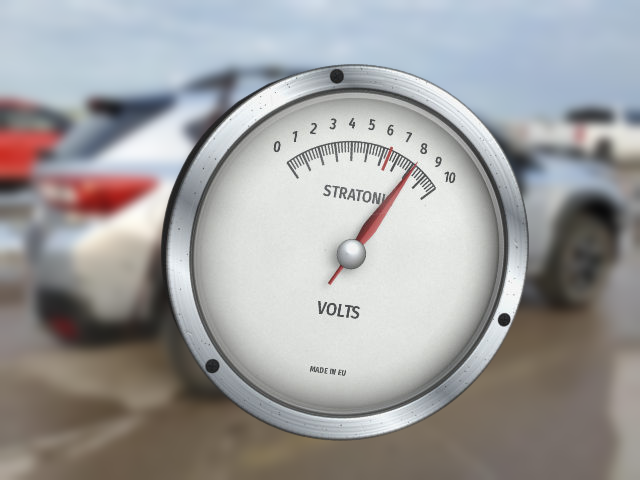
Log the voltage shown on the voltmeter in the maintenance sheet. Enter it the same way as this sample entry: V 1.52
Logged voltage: V 8
